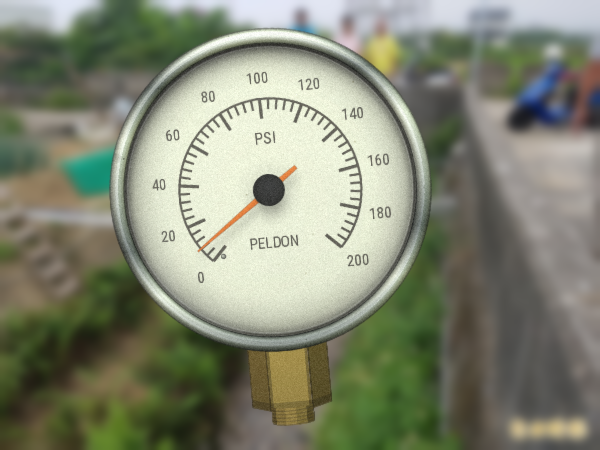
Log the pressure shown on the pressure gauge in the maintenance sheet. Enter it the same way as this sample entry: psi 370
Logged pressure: psi 8
